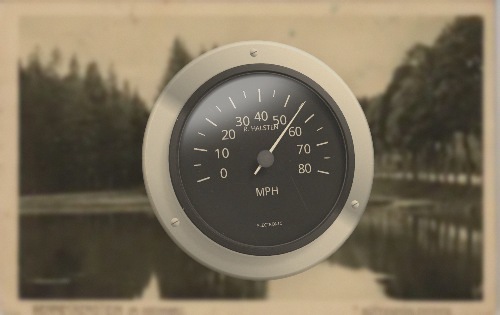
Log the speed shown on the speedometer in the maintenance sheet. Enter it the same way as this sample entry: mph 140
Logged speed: mph 55
